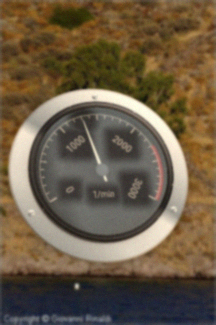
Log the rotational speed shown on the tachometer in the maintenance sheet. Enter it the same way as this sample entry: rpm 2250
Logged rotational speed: rpm 1300
